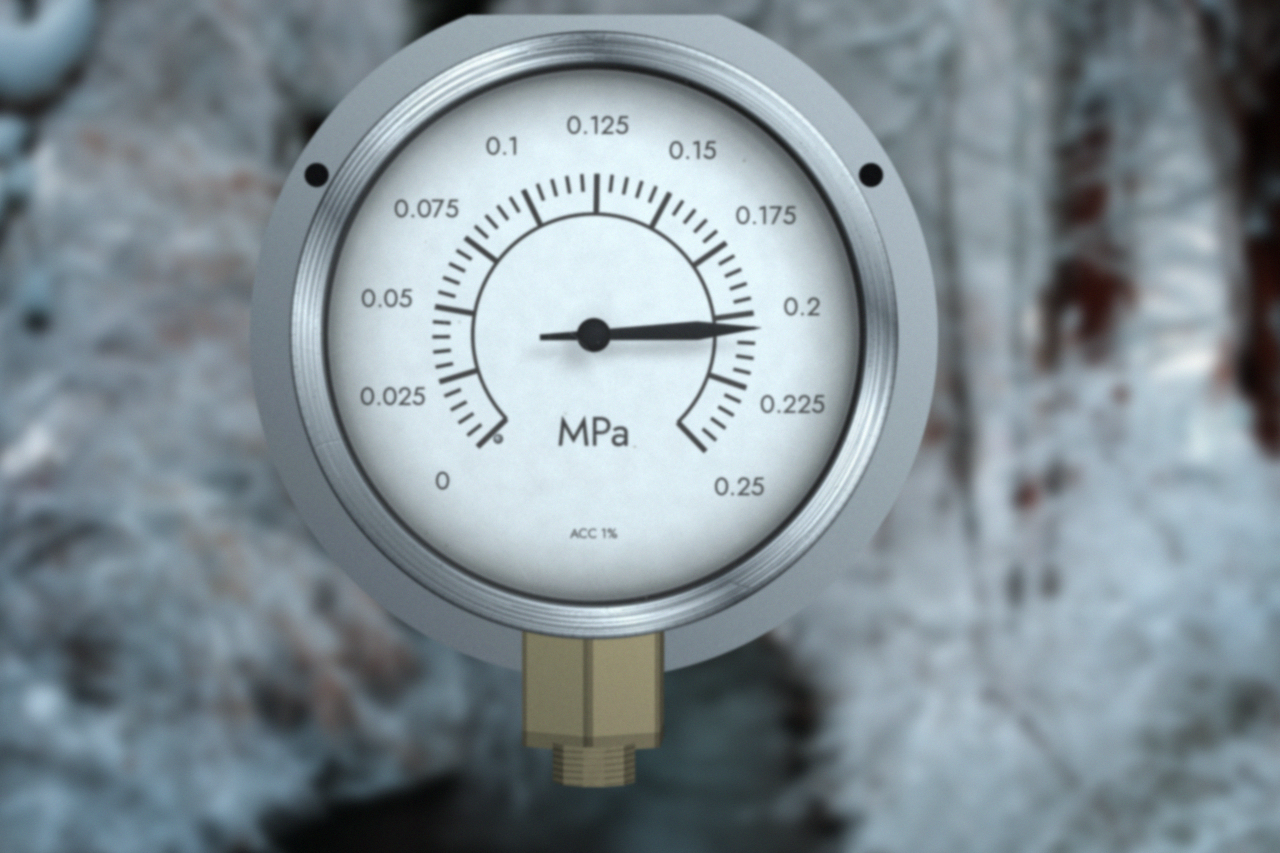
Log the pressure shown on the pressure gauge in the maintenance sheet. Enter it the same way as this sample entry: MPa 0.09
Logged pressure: MPa 0.205
